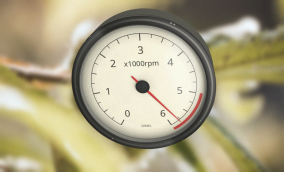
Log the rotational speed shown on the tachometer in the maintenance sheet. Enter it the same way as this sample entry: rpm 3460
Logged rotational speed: rpm 5750
